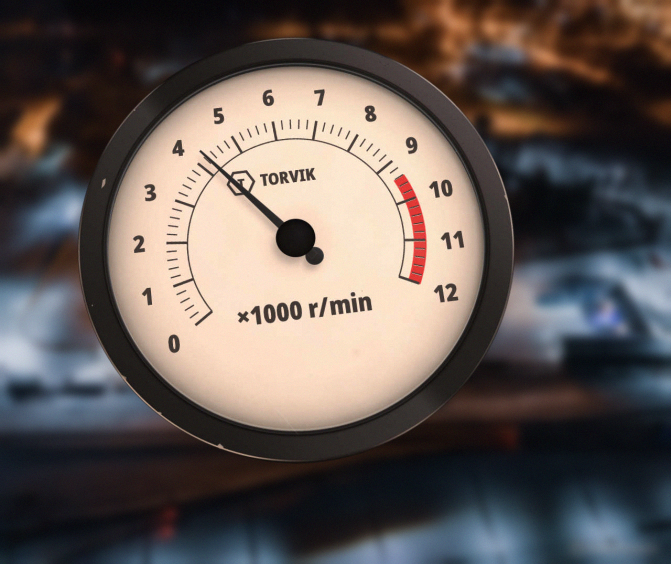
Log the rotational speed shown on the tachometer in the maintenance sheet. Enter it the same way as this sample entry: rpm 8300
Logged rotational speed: rpm 4200
